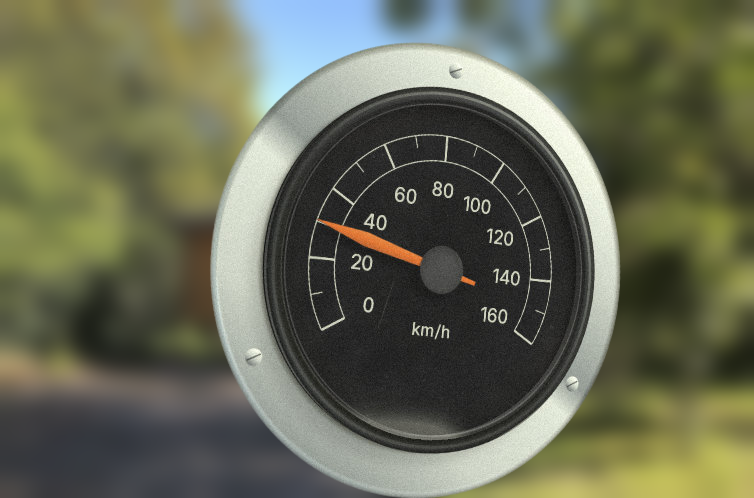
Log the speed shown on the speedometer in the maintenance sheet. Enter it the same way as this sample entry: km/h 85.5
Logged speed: km/h 30
